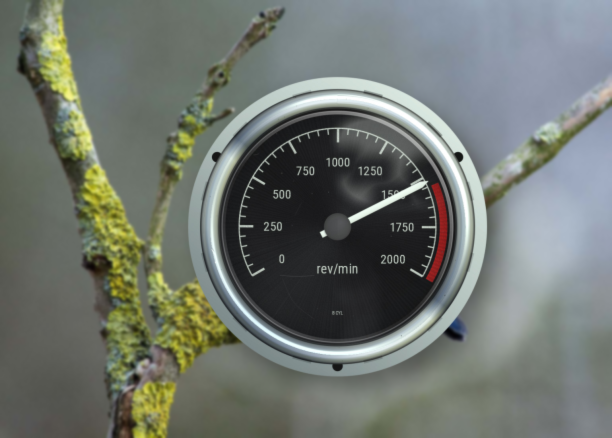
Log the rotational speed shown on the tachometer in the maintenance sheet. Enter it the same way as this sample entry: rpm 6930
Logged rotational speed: rpm 1525
